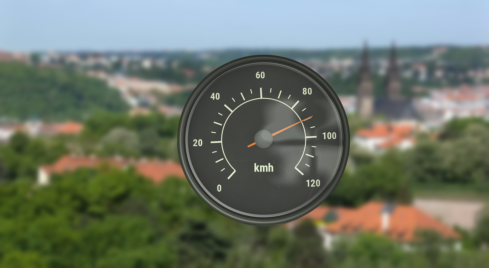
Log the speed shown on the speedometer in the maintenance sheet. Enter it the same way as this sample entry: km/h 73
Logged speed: km/h 90
